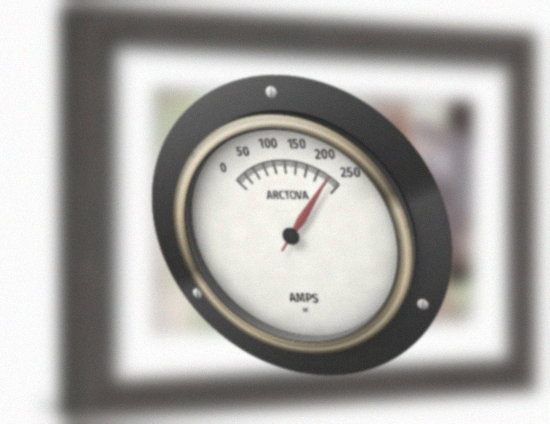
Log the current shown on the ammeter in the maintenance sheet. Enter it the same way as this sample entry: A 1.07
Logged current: A 225
